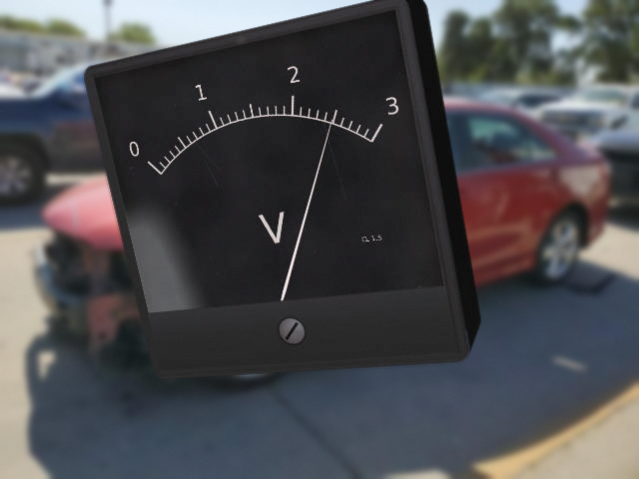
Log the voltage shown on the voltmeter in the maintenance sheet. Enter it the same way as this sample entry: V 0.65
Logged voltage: V 2.5
